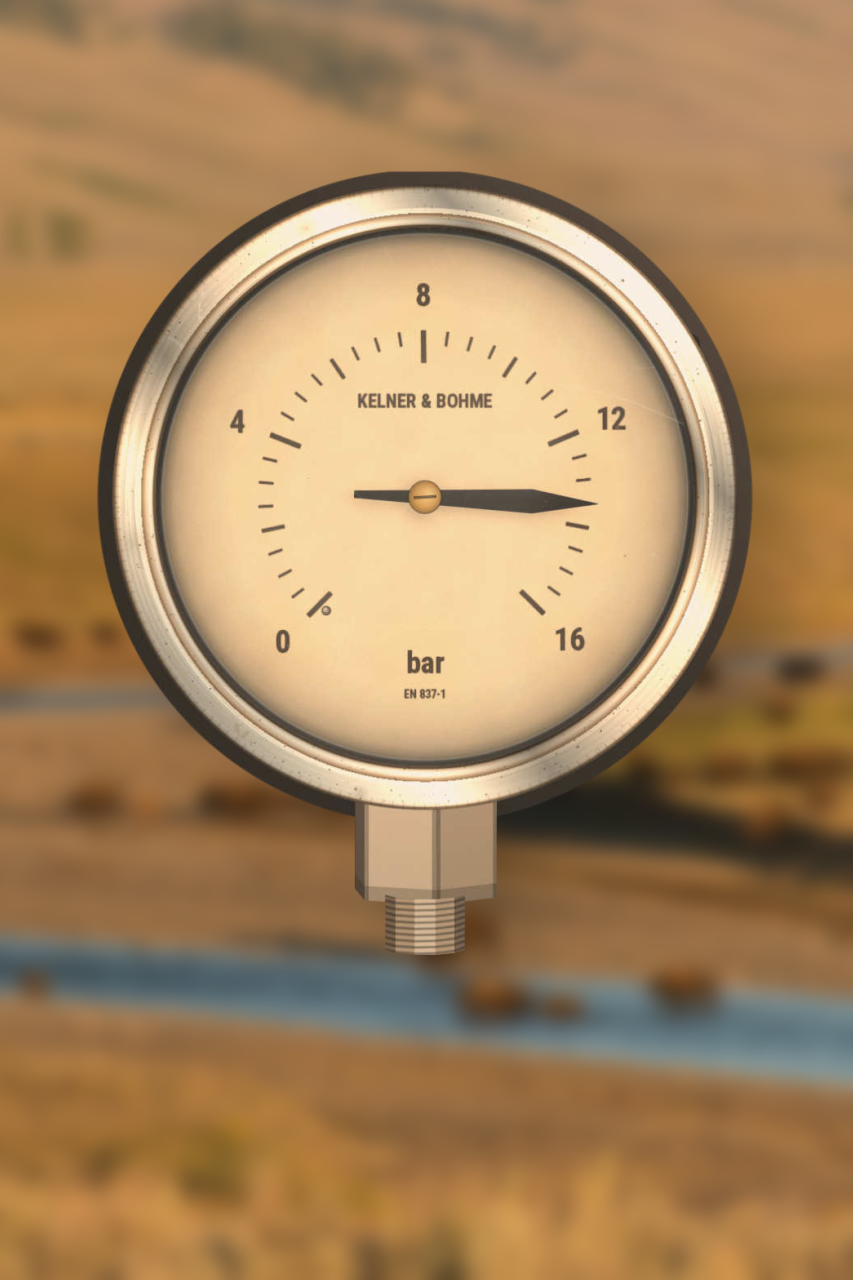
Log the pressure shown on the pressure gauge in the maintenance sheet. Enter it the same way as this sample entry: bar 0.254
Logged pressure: bar 13.5
